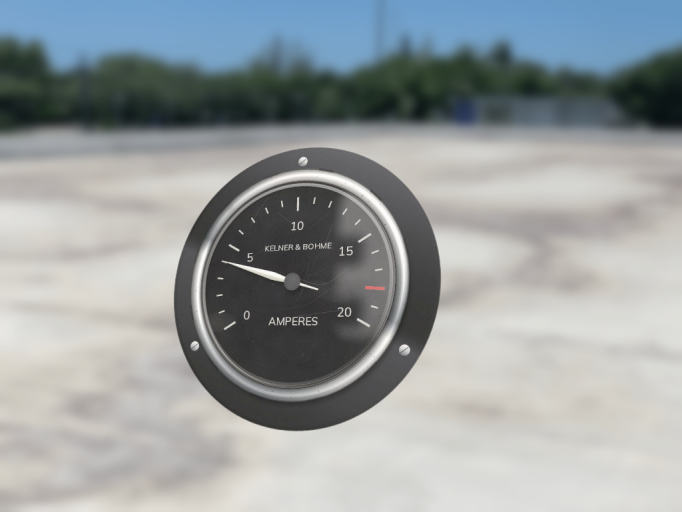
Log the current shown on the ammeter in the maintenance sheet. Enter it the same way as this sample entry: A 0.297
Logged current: A 4
